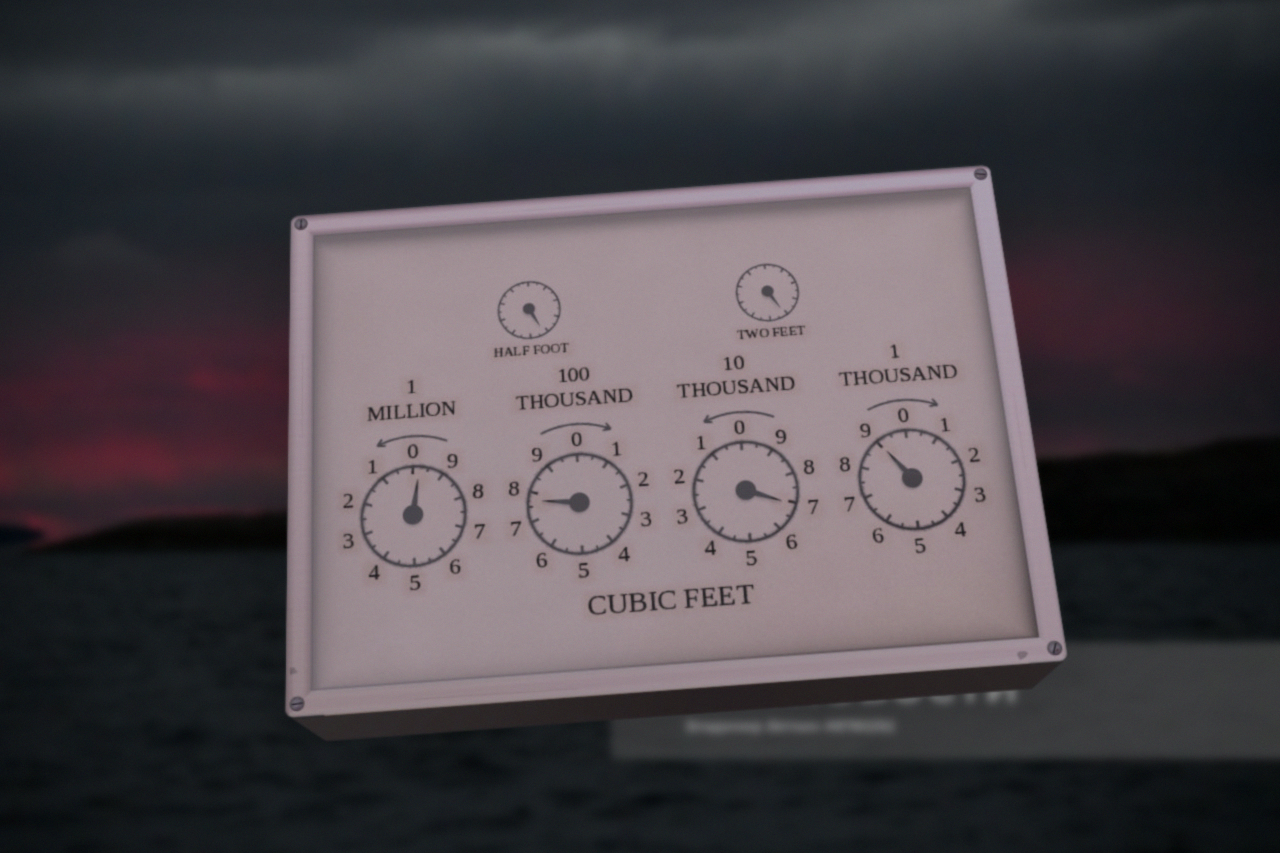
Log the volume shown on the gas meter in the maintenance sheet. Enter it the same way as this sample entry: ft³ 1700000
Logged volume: ft³ 976900
